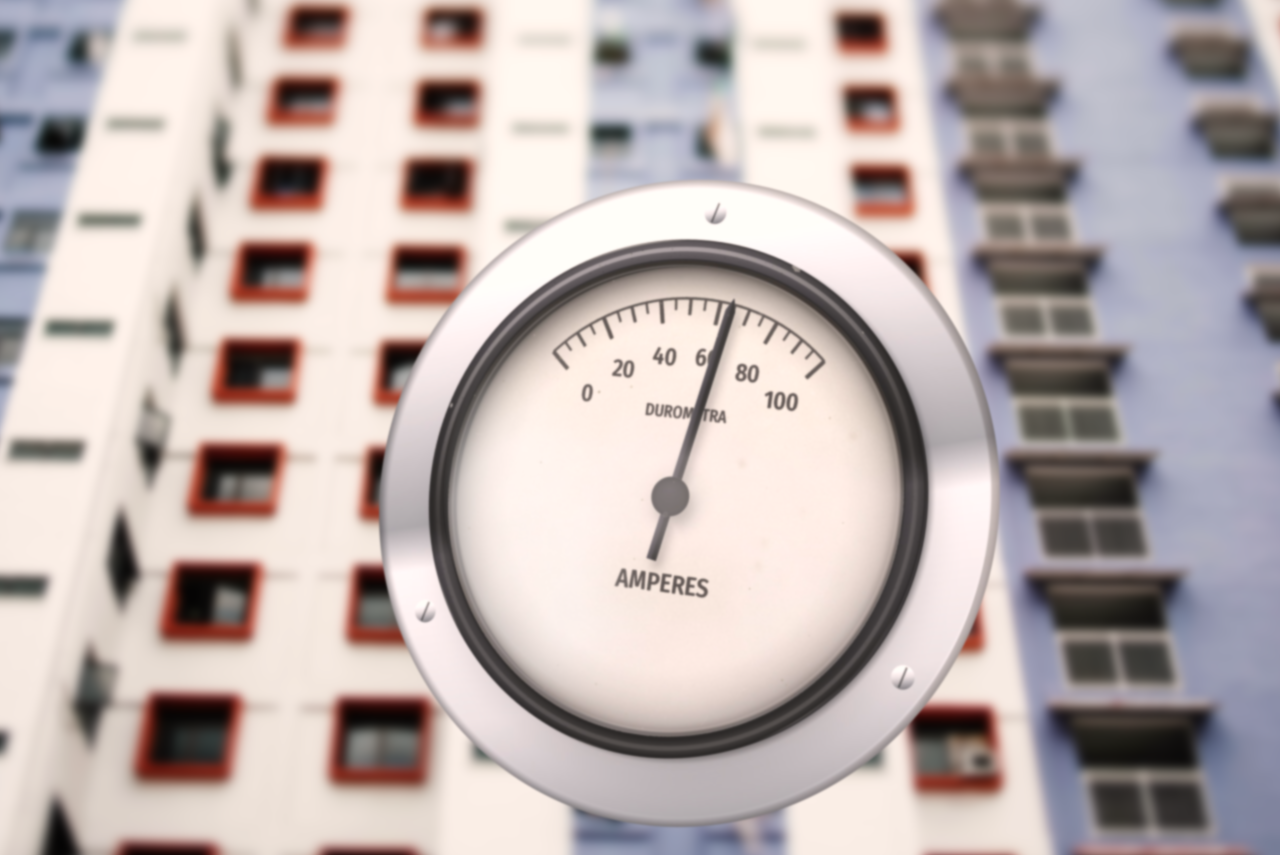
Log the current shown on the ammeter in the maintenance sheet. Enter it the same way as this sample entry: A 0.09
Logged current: A 65
